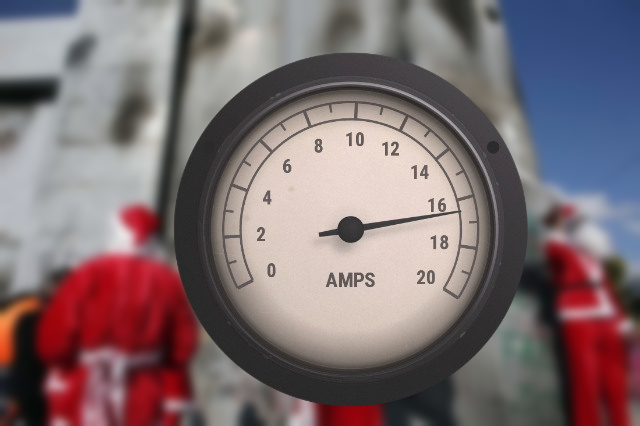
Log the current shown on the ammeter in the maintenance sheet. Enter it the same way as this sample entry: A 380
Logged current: A 16.5
